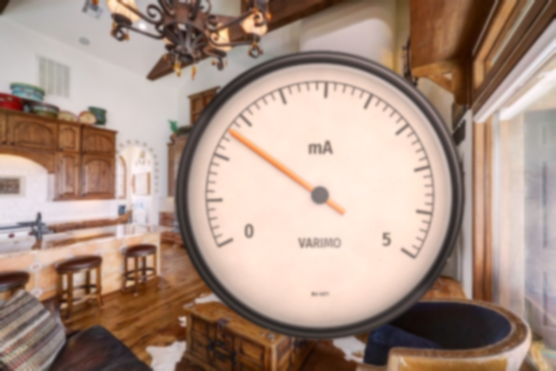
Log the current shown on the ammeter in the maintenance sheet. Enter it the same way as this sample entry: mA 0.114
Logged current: mA 1.3
